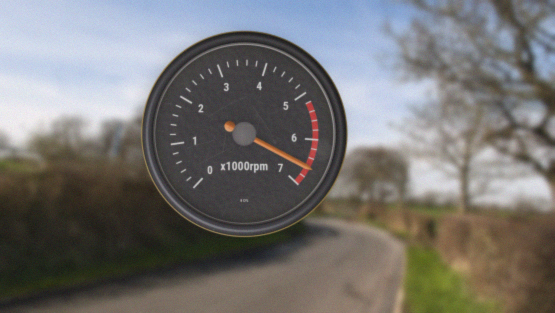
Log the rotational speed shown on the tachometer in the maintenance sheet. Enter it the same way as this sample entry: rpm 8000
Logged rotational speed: rpm 6600
